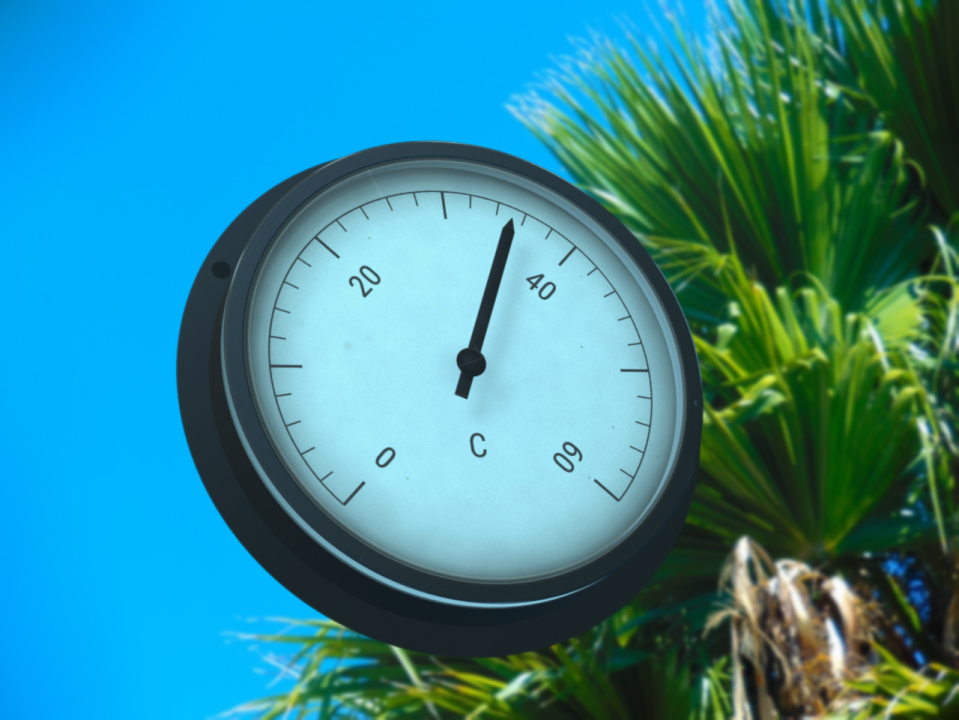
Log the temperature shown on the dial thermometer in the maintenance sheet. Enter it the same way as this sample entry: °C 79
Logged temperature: °C 35
